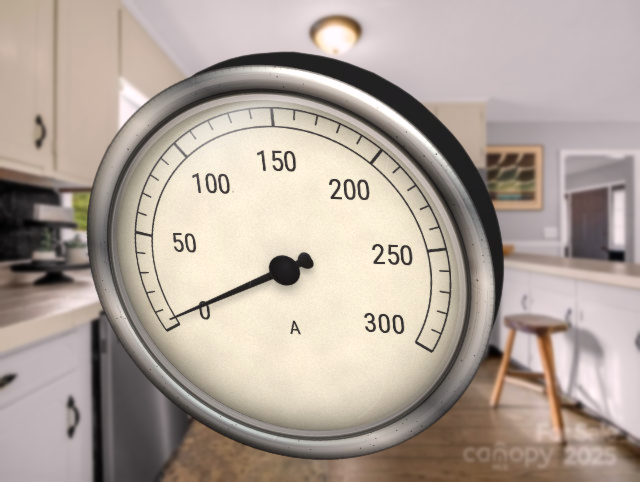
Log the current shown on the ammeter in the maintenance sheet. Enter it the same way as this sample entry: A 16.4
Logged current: A 5
